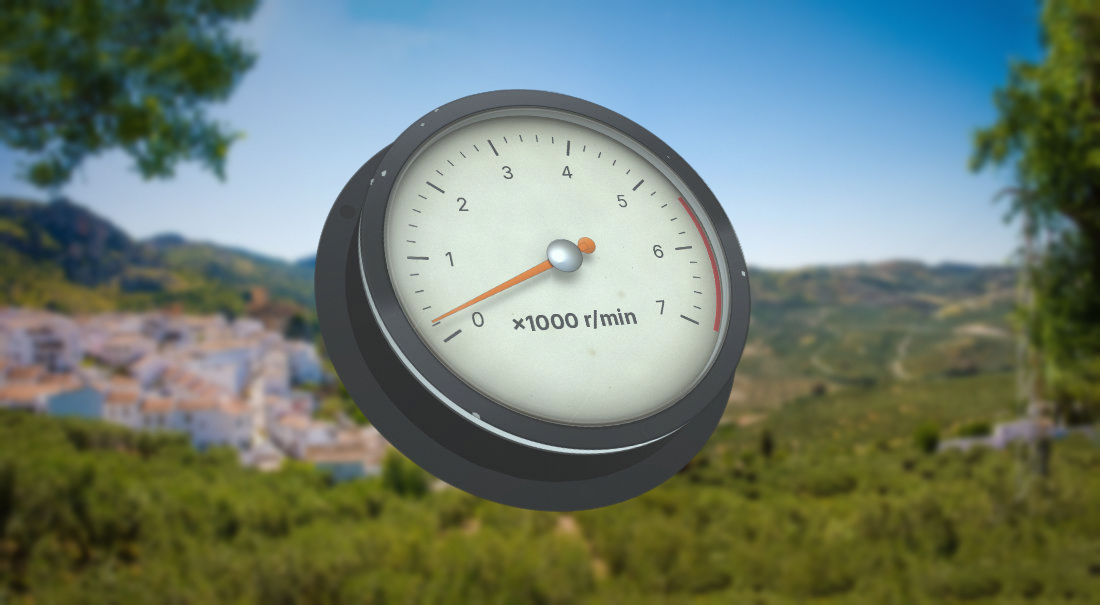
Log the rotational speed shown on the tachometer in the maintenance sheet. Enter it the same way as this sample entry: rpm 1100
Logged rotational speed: rpm 200
